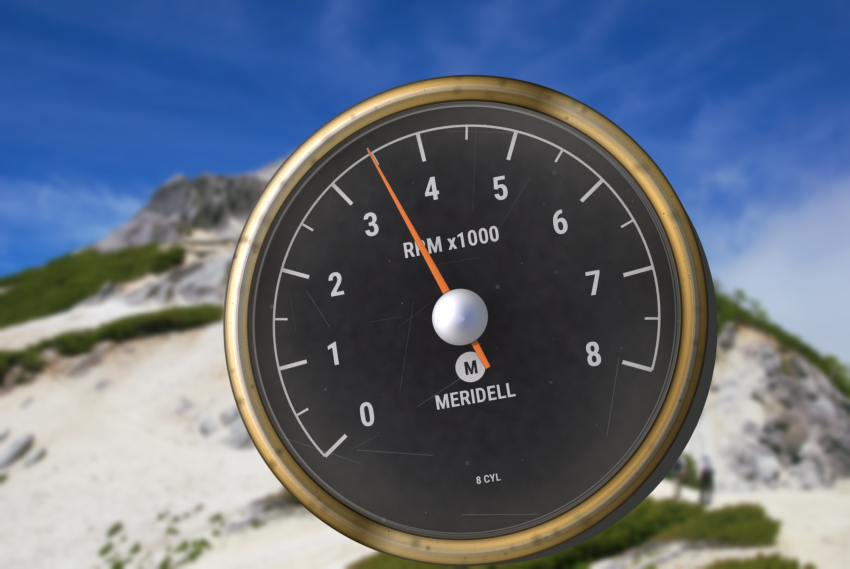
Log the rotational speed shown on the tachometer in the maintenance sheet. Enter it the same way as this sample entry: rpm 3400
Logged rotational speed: rpm 3500
